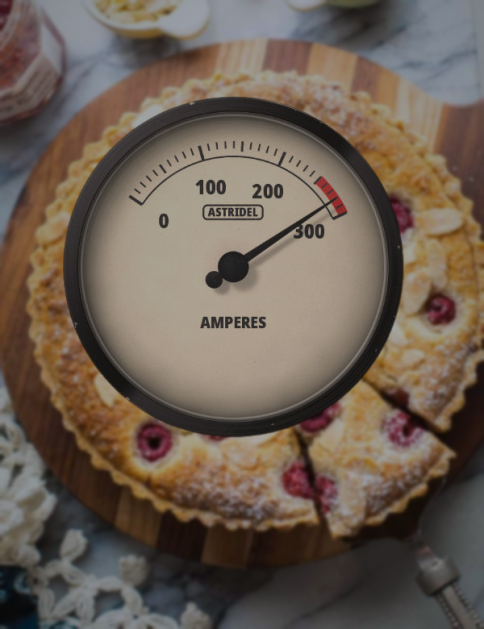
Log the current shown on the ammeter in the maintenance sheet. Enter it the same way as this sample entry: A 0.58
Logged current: A 280
